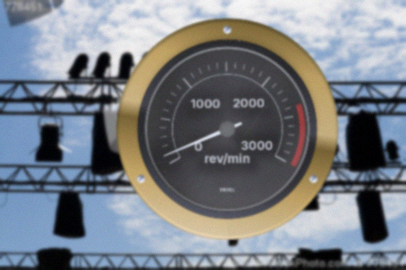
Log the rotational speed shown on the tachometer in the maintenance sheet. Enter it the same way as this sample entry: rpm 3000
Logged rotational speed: rpm 100
